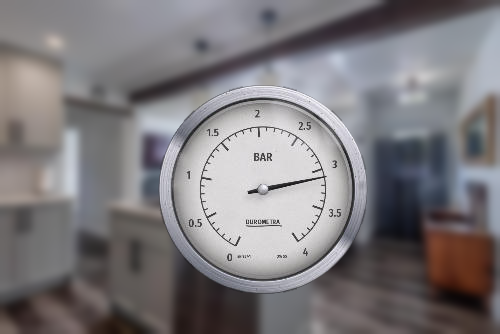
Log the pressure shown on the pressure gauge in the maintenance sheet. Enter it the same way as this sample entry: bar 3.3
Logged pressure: bar 3.1
